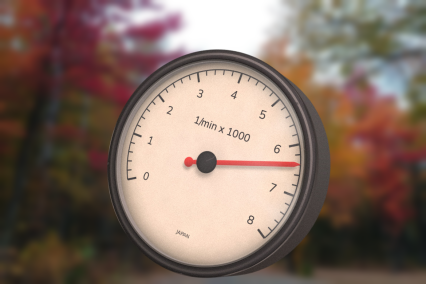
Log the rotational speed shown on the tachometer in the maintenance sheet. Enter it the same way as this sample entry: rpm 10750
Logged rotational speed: rpm 6400
